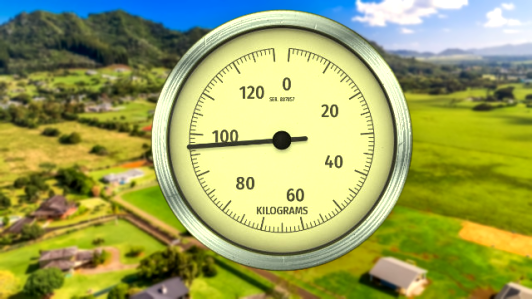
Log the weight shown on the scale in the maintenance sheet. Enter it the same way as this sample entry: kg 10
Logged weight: kg 97
